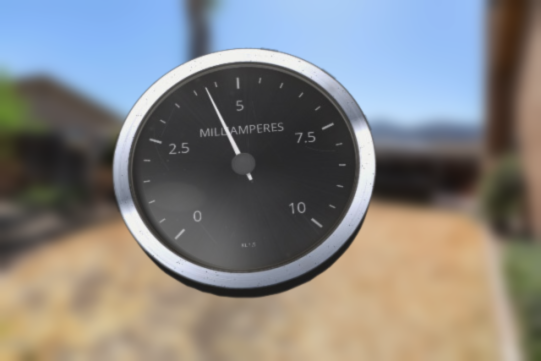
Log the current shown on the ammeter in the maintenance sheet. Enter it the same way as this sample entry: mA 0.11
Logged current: mA 4.25
